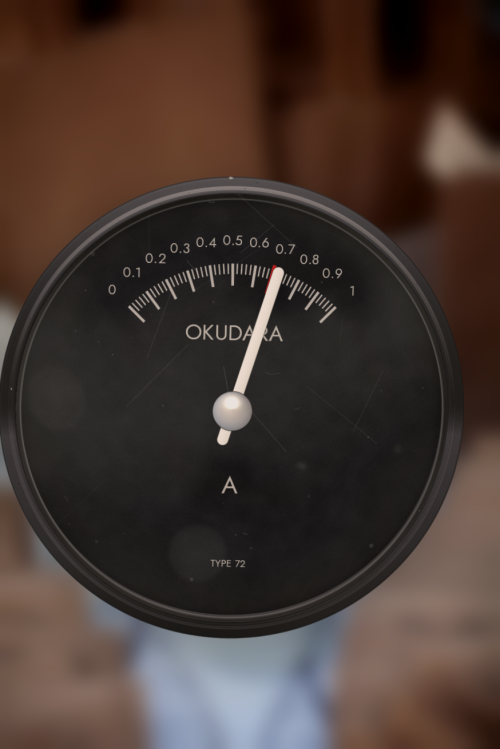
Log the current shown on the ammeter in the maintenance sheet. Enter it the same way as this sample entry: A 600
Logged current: A 0.7
